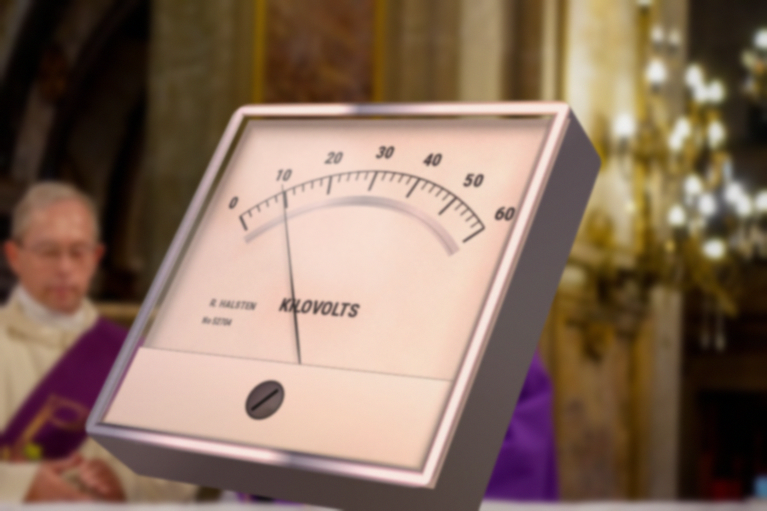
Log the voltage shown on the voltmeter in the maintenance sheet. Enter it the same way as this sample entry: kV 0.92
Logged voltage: kV 10
